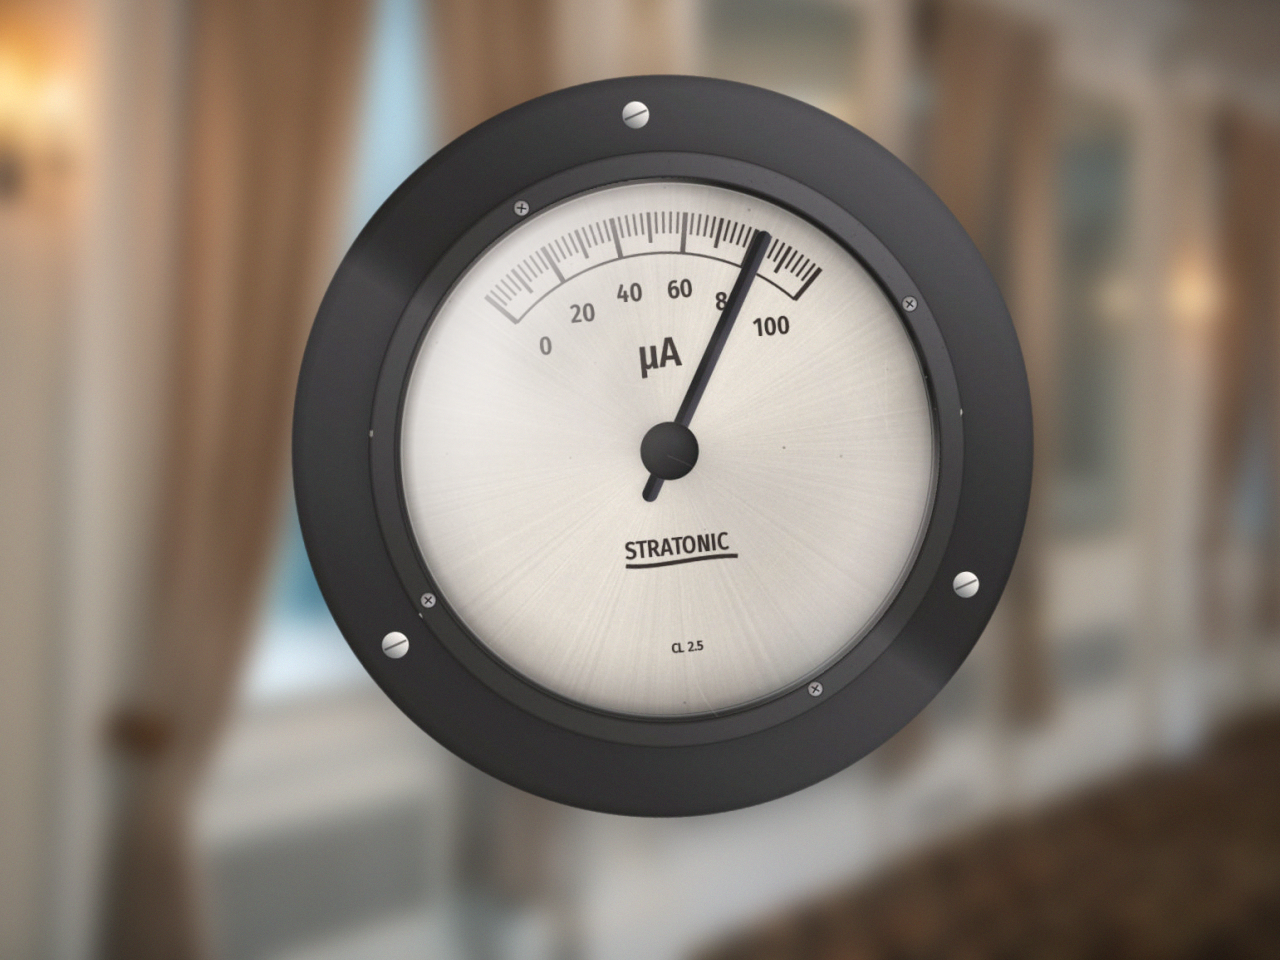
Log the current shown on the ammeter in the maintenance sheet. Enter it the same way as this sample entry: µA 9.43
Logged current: µA 82
